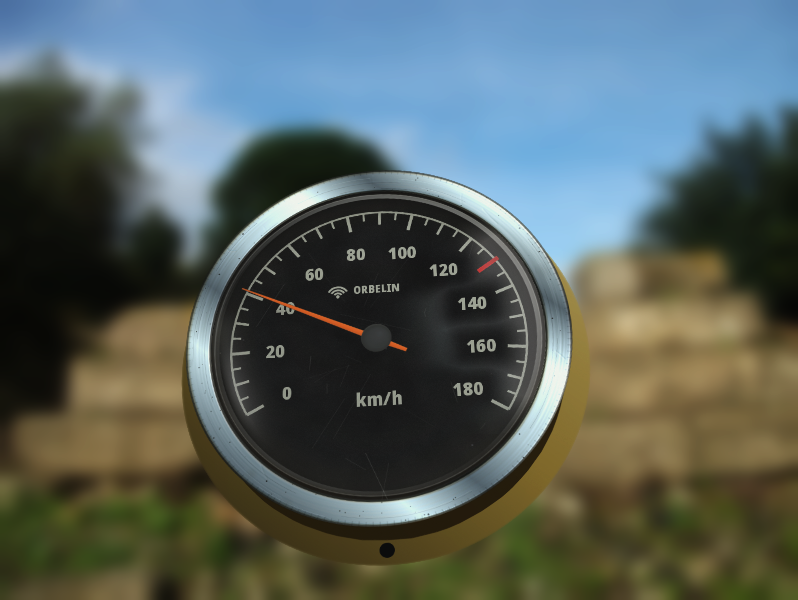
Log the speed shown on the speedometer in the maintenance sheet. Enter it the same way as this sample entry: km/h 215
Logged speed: km/h 40
